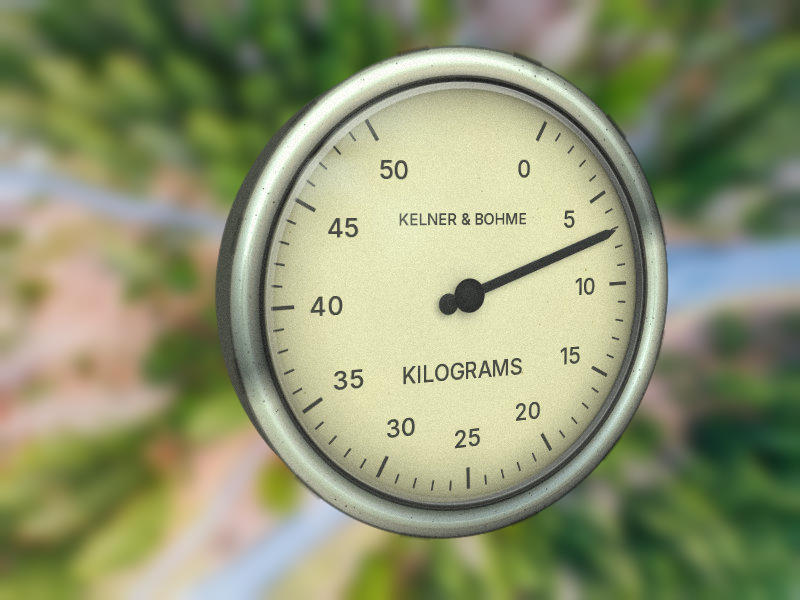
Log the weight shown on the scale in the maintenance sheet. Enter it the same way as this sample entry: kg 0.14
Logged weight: kg 7
